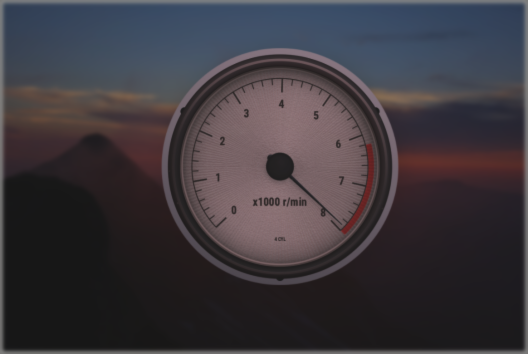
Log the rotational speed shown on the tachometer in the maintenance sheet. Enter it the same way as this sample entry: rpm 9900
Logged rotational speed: rpm 7900
